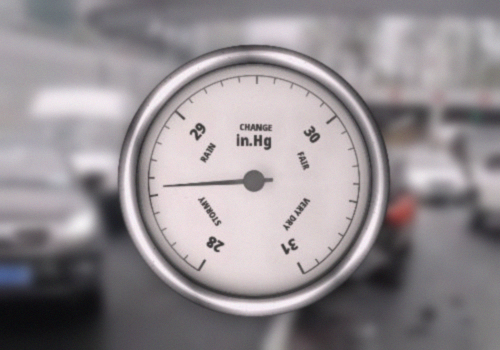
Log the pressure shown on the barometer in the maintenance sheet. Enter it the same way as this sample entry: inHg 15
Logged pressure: inHg 28.55
